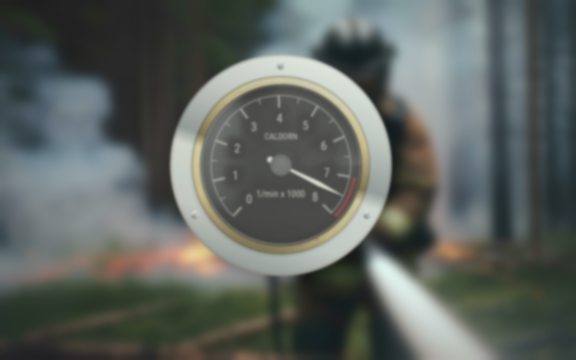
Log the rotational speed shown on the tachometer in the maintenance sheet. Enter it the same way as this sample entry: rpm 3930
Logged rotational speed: rpm 7500
